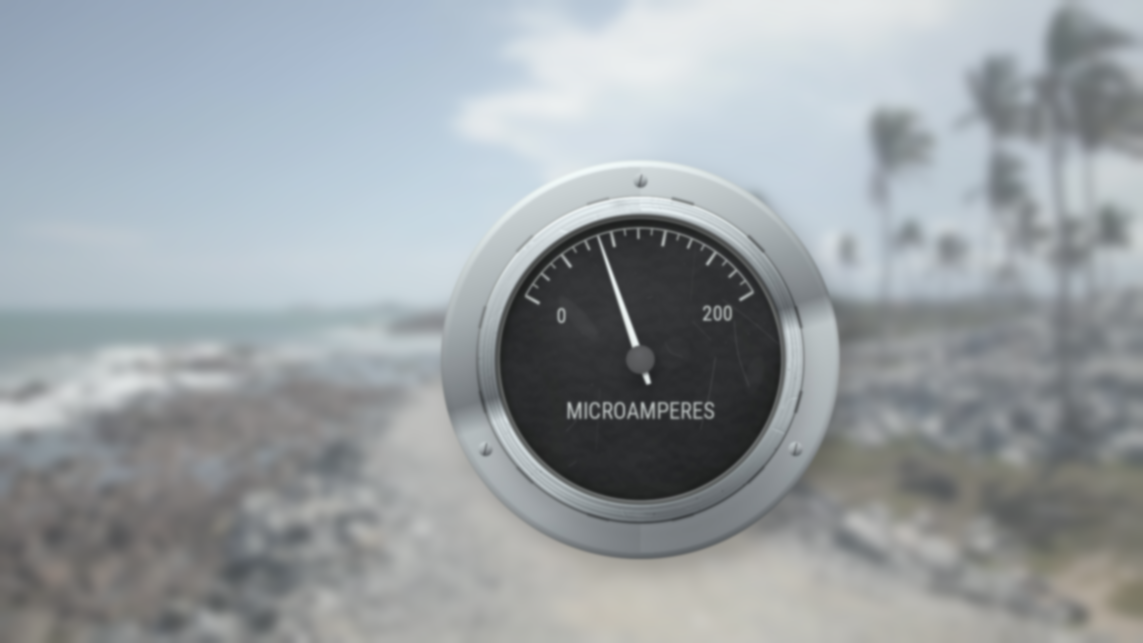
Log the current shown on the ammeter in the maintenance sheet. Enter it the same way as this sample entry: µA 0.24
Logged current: µA 70
